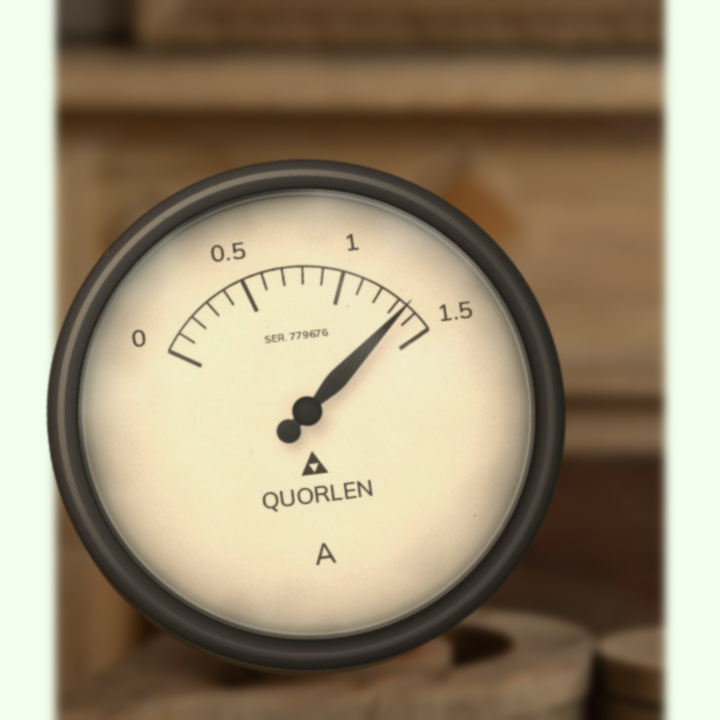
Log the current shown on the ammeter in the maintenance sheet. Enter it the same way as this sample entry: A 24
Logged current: A 1.35
